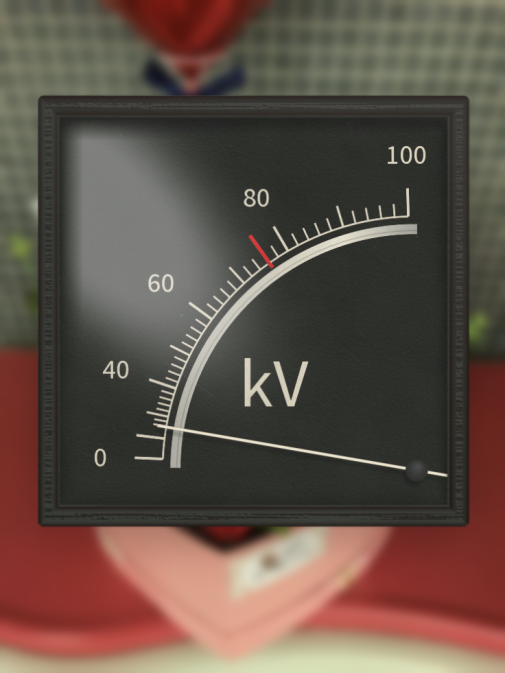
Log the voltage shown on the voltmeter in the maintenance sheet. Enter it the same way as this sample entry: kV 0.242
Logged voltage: kV 26
